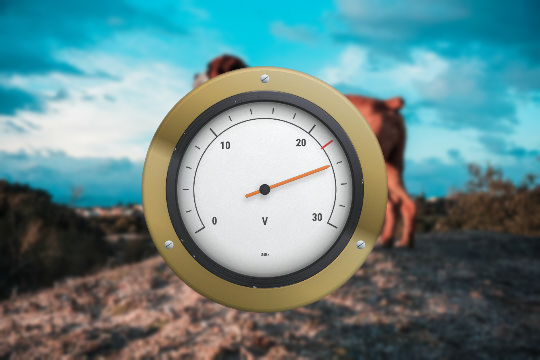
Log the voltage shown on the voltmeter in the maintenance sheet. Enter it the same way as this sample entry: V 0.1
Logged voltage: V 24
